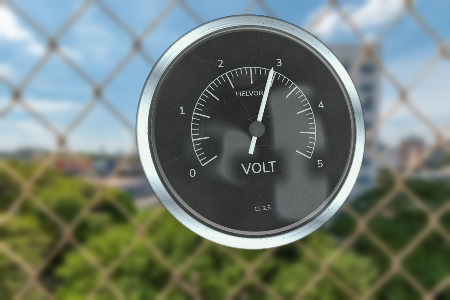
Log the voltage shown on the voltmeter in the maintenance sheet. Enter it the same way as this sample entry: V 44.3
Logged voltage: V 2.9
